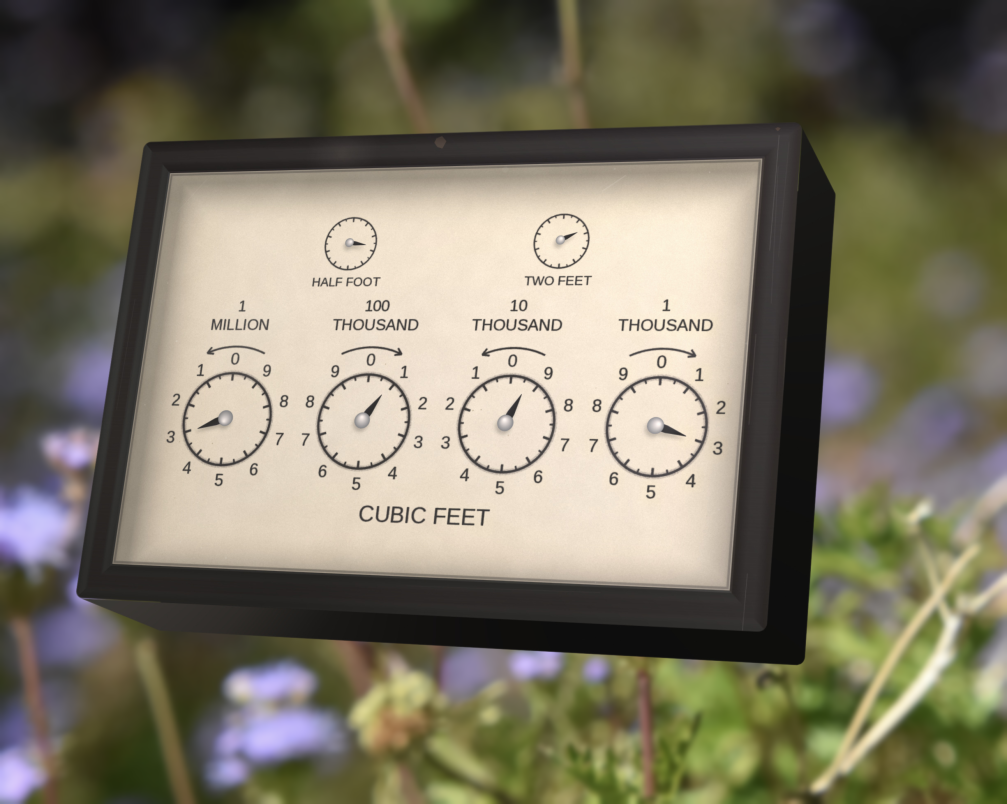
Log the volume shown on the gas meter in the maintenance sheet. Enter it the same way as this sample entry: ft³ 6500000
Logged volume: ft³ 309300
